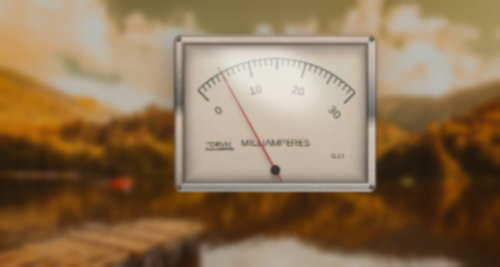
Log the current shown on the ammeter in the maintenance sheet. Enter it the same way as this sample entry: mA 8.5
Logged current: mA 5
